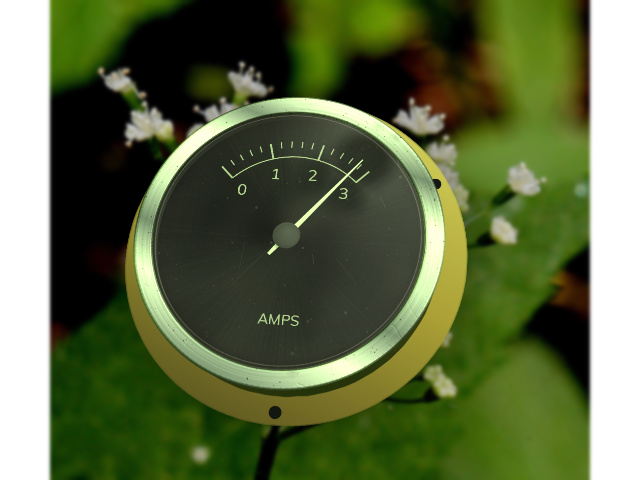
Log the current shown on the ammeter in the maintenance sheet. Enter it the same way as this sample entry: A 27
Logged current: A 2.8
